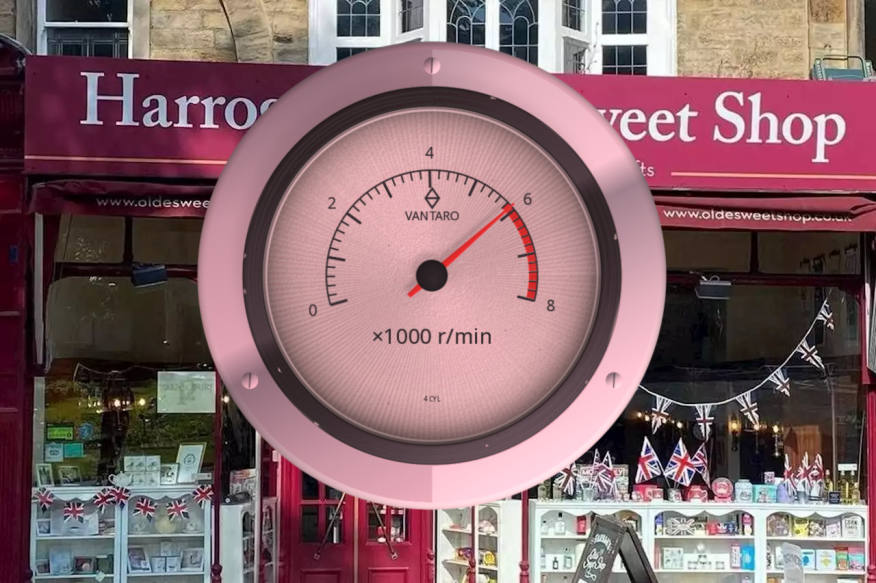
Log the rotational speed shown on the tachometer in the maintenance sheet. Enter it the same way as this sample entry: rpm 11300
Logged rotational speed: rpm 5900
